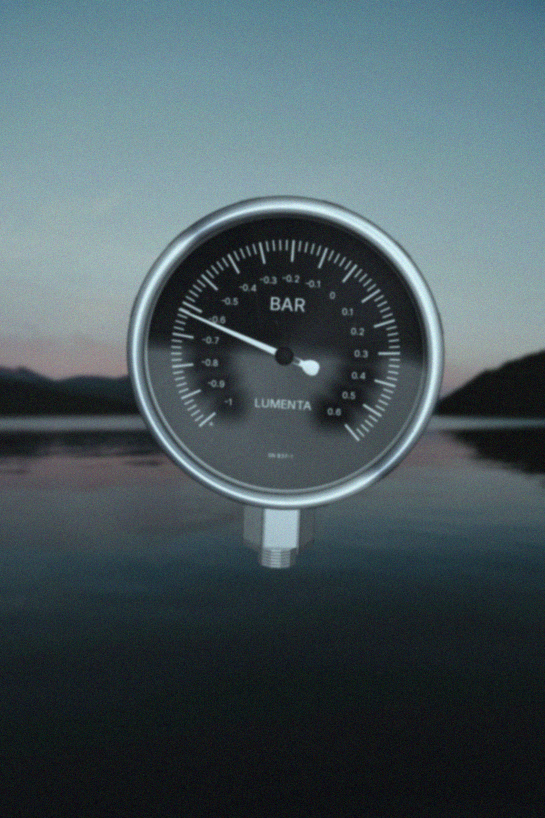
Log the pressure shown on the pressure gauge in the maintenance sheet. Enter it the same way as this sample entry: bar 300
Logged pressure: bar -0.62
